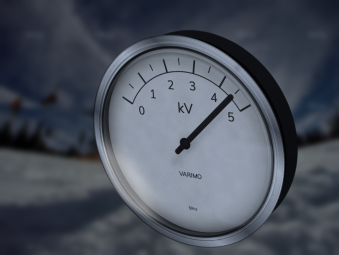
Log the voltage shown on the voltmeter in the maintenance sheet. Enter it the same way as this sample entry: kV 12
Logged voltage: kV 4.5
